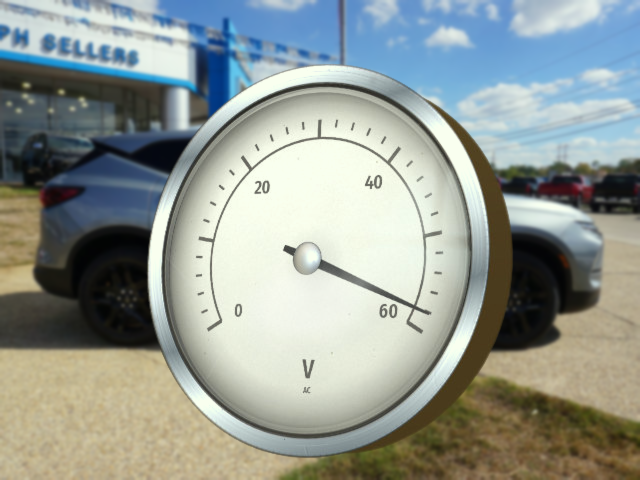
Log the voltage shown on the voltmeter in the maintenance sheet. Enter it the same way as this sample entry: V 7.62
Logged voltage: V 58
